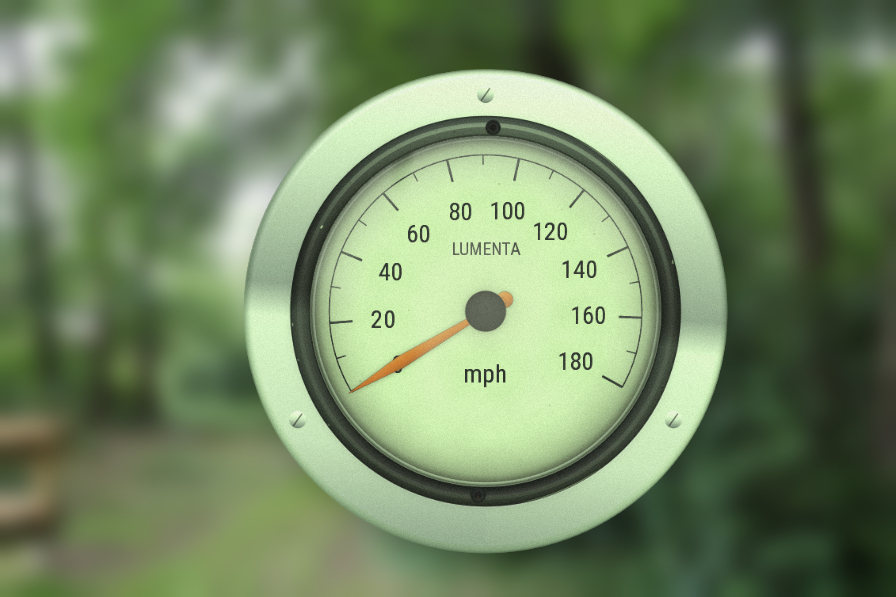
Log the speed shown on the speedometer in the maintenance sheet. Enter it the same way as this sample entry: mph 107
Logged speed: mph 0
